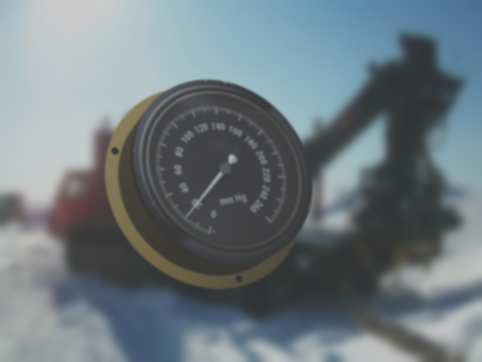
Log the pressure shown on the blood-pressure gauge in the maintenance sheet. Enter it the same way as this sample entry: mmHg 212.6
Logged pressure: mmHg 20
